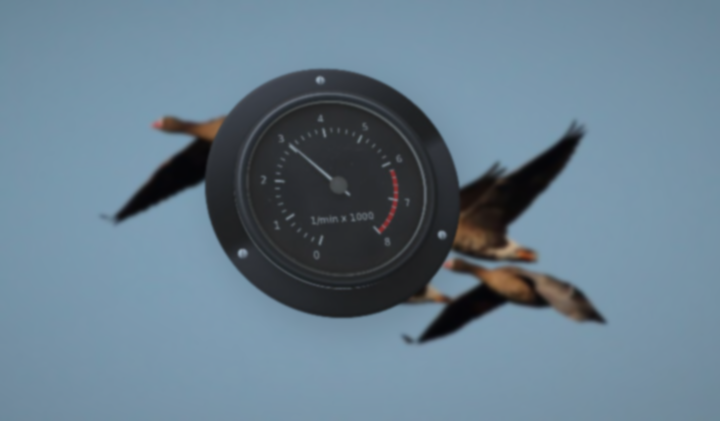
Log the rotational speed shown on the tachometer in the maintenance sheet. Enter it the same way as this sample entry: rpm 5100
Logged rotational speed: rpm 3000
